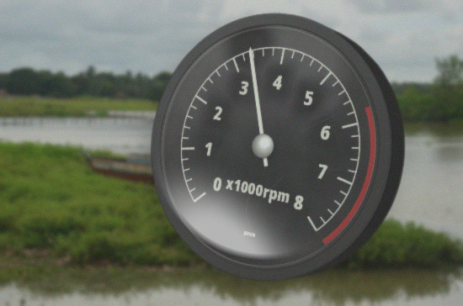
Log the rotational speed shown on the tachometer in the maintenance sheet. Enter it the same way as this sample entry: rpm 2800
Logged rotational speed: rpm 3400
